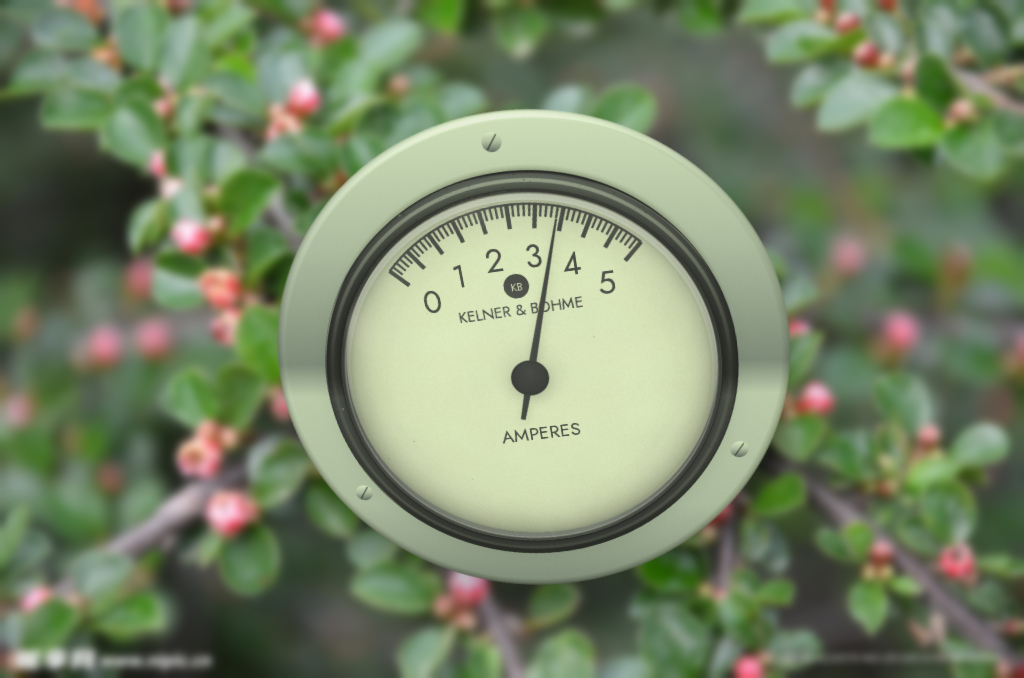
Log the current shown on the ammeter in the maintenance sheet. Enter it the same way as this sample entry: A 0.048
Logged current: A 3.4
